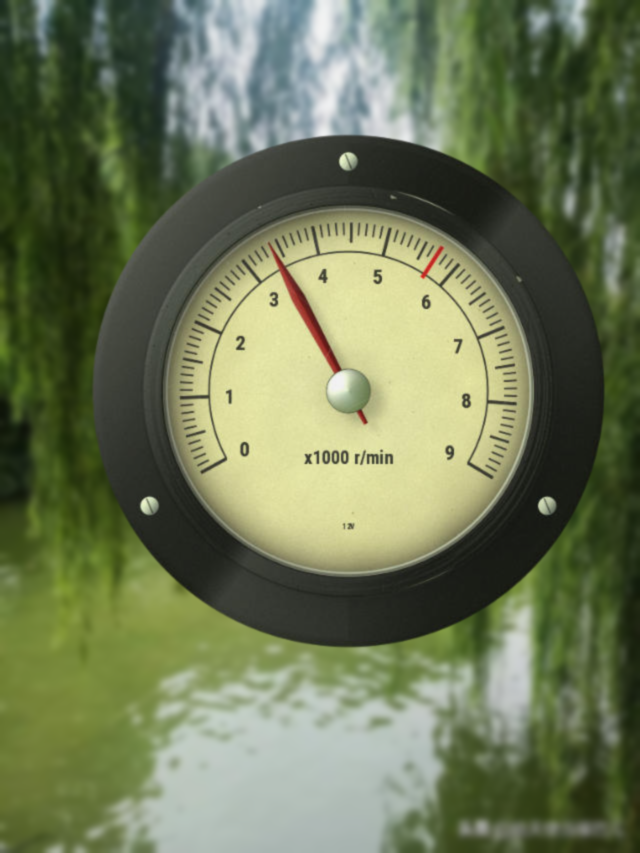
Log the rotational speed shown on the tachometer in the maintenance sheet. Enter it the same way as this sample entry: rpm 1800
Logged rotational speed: rpm 3400
